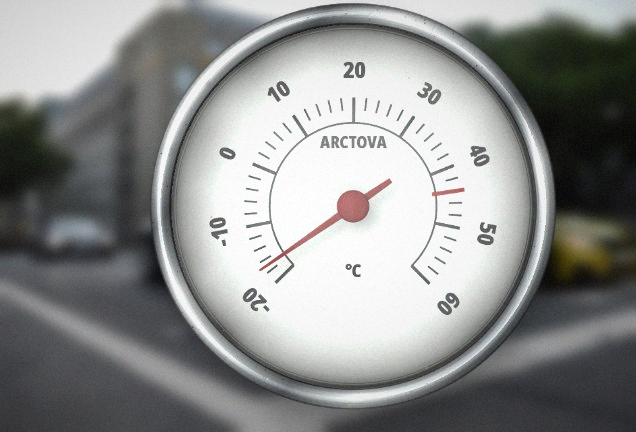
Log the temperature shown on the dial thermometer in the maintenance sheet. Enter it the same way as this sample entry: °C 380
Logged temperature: °C -17
